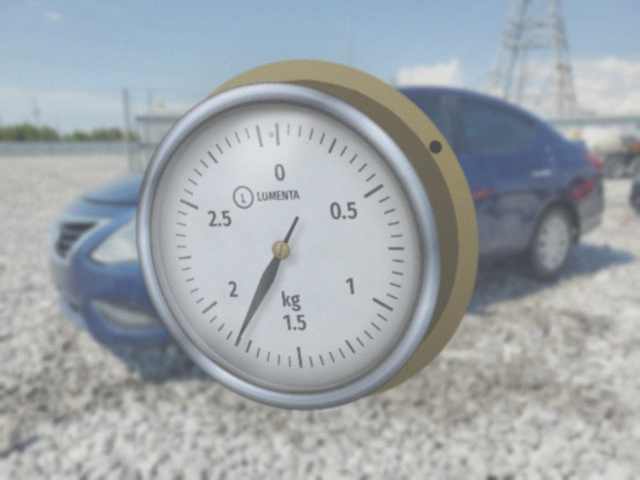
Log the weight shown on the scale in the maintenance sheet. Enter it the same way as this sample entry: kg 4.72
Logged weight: kg 1.8
